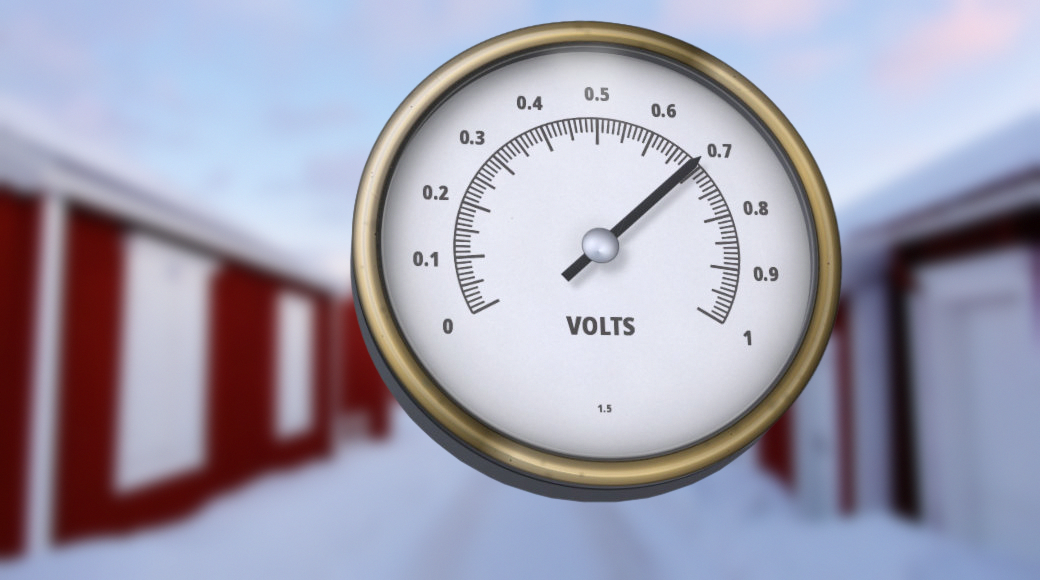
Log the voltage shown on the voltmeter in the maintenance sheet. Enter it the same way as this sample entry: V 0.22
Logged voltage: V 0.69
